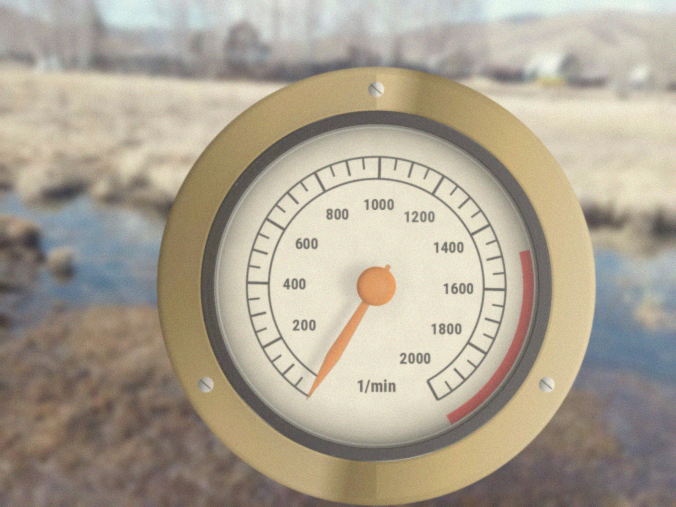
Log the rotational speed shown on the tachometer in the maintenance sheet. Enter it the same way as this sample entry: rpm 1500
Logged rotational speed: rpm 0
